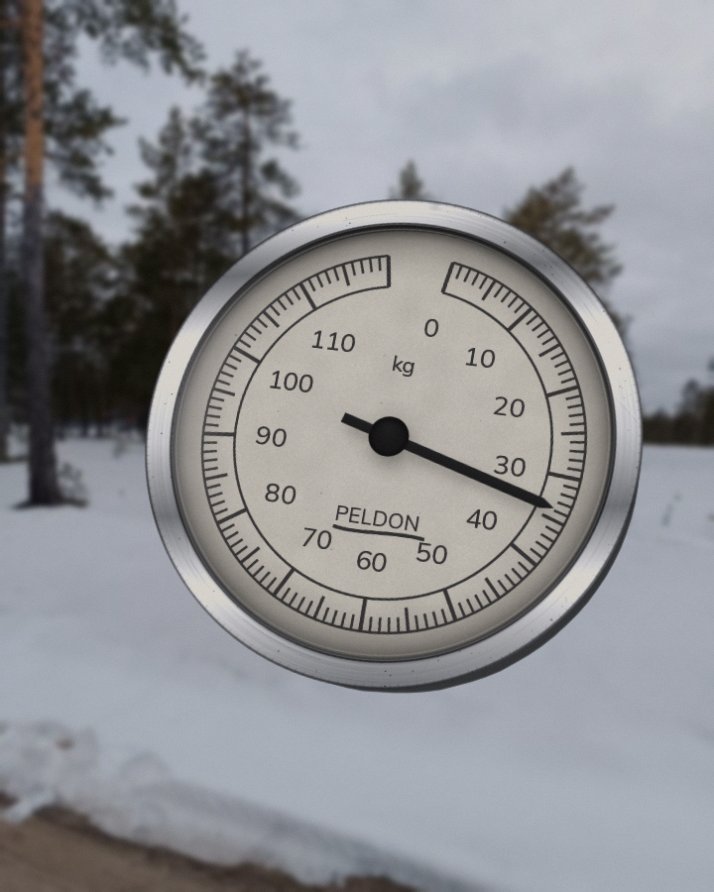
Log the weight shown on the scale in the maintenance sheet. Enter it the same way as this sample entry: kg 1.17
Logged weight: kg 34
